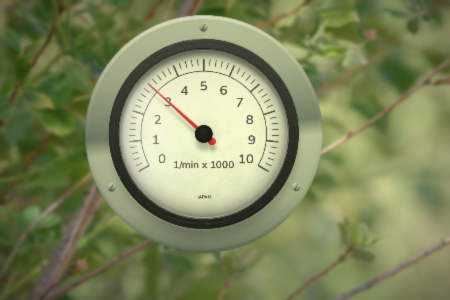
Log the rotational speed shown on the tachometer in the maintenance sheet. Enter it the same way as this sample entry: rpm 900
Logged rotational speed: rpm 3000
